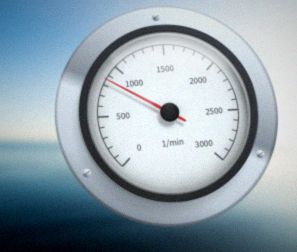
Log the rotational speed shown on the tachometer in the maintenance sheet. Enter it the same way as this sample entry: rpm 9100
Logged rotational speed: rpm 850
